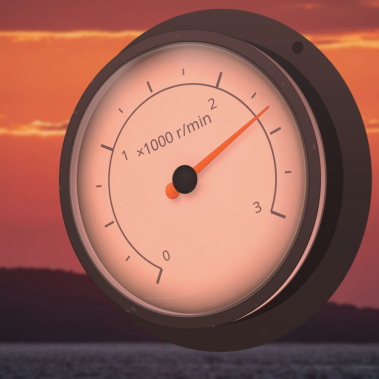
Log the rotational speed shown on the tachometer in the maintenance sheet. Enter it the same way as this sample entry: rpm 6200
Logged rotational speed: rpm 2375
